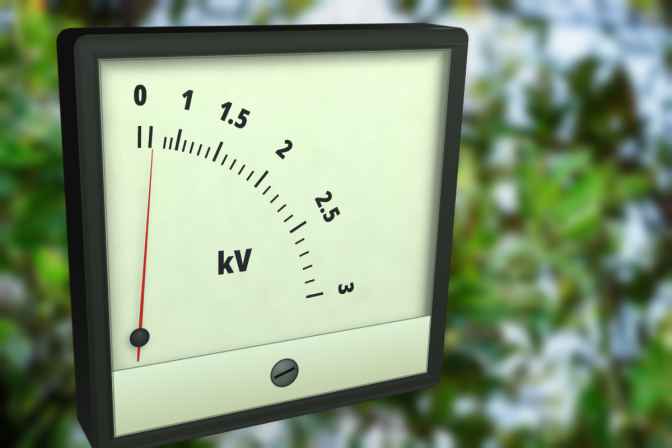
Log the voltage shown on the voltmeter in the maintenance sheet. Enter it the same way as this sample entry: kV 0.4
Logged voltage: kV 0.5
